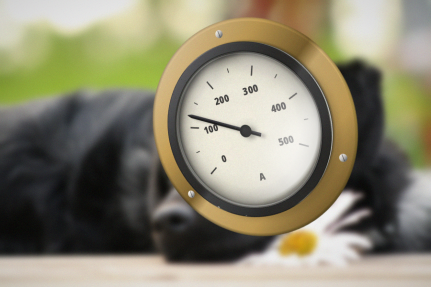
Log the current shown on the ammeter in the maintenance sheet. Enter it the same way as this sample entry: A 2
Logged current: A 125
